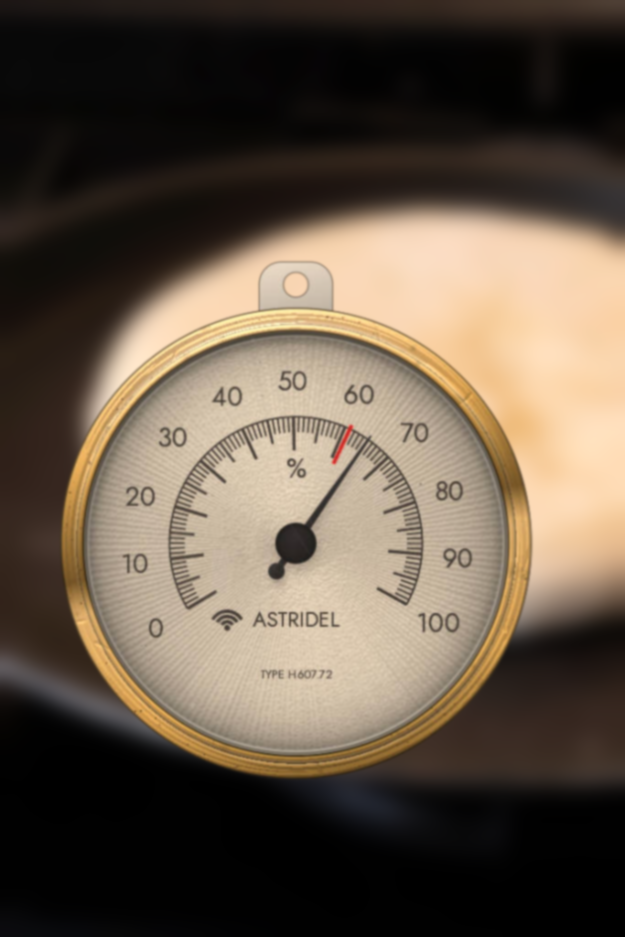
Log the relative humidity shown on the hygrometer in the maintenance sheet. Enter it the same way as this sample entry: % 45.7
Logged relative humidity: % 65
